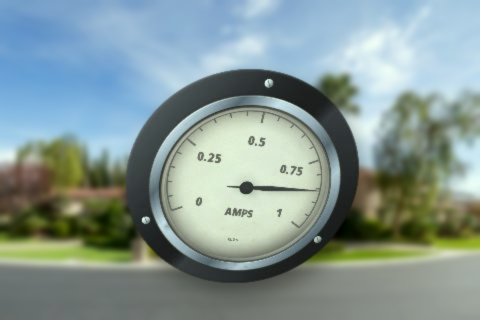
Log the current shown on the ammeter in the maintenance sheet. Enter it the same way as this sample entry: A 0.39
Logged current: A 0.85
